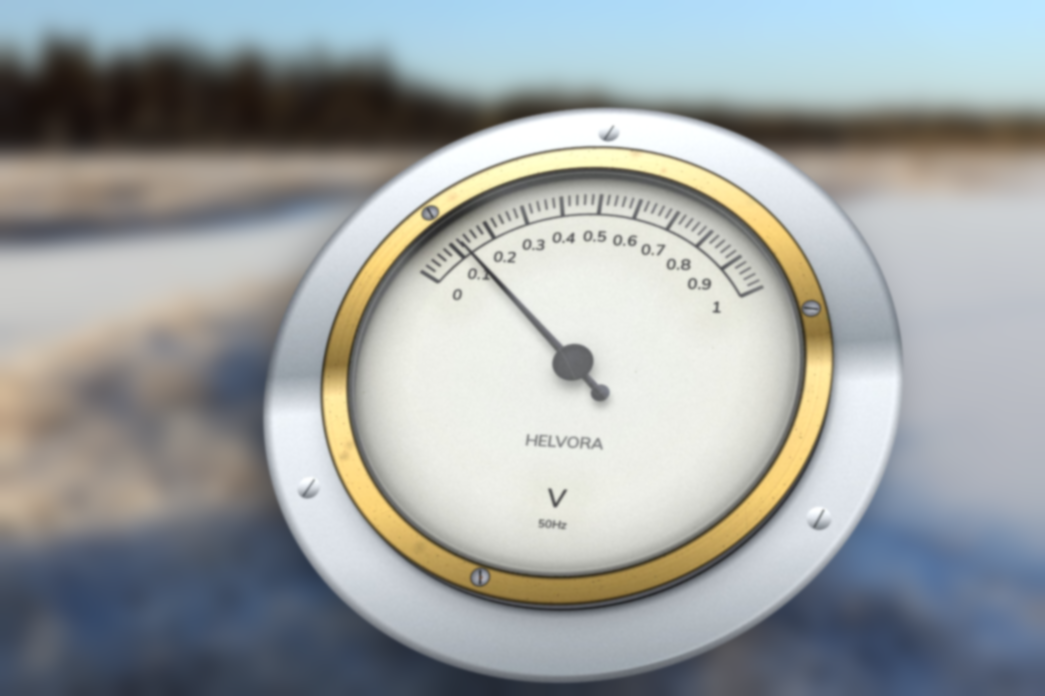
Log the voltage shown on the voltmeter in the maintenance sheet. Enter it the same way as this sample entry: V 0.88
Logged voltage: V 0.12
